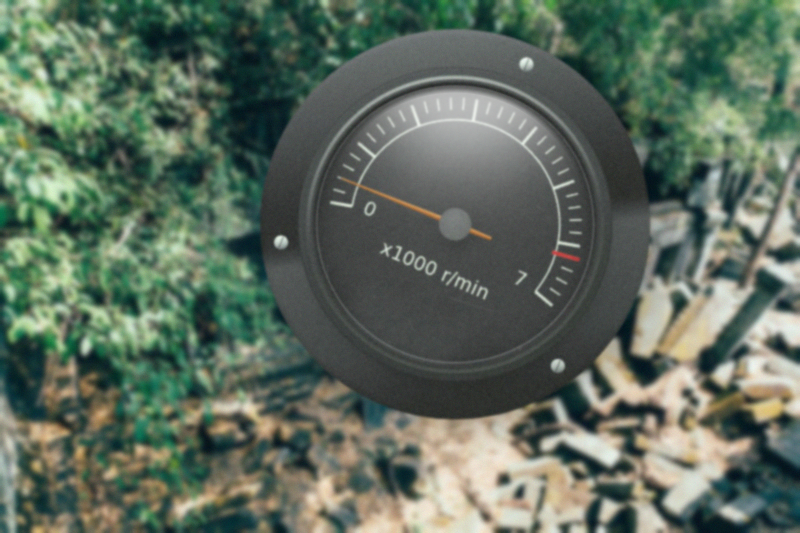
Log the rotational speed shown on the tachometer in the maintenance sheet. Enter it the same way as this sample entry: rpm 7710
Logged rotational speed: rpm 400
